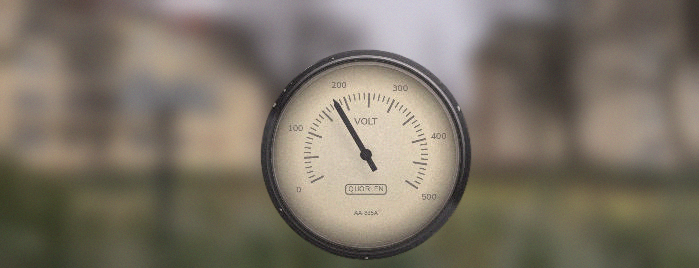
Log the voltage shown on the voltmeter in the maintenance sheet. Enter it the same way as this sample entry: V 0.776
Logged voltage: V 180
